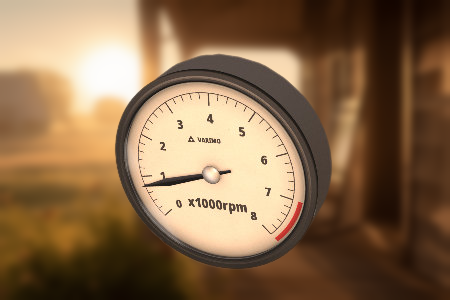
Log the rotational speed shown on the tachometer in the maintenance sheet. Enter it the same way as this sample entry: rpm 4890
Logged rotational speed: rpm 800
